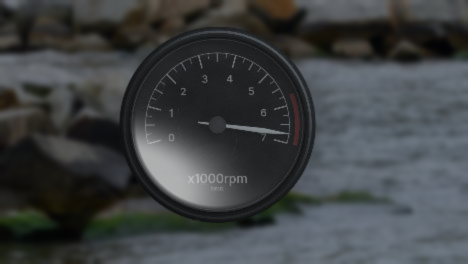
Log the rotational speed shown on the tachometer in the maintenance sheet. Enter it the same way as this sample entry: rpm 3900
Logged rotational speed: rpm 6750
